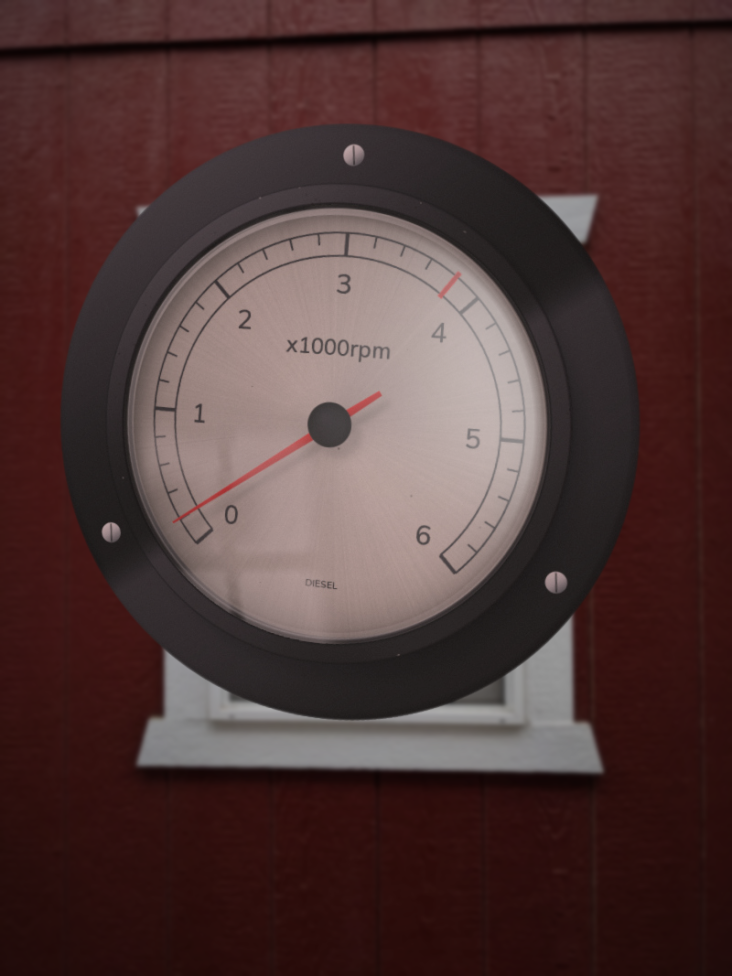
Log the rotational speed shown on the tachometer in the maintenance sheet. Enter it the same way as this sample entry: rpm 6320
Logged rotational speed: rpm 200
